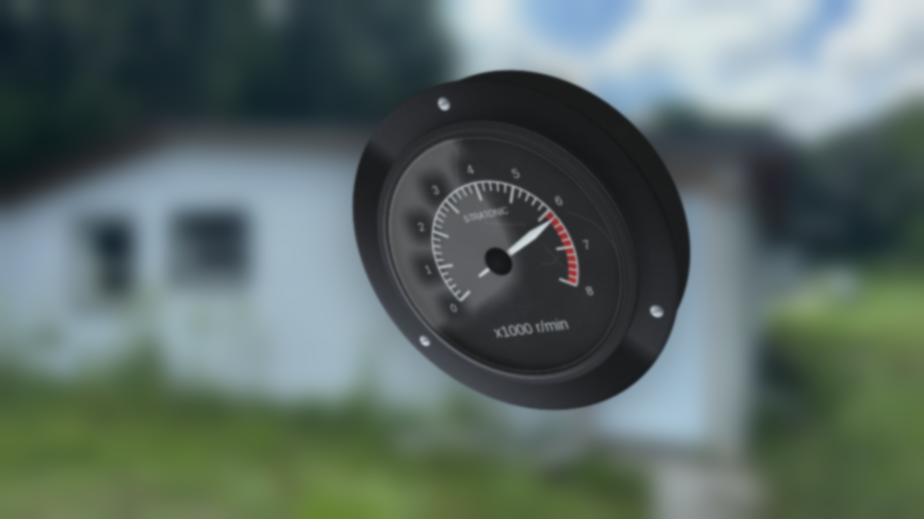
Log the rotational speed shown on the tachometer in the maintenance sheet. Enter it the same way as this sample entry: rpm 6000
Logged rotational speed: rpm 6200
